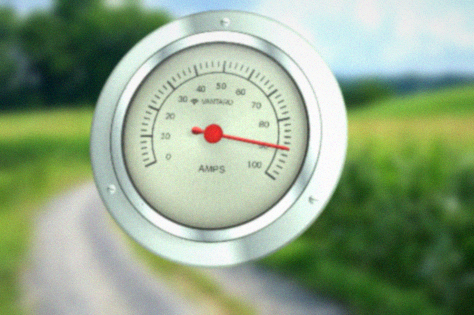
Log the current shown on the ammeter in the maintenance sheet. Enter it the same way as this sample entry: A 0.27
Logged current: A 90
